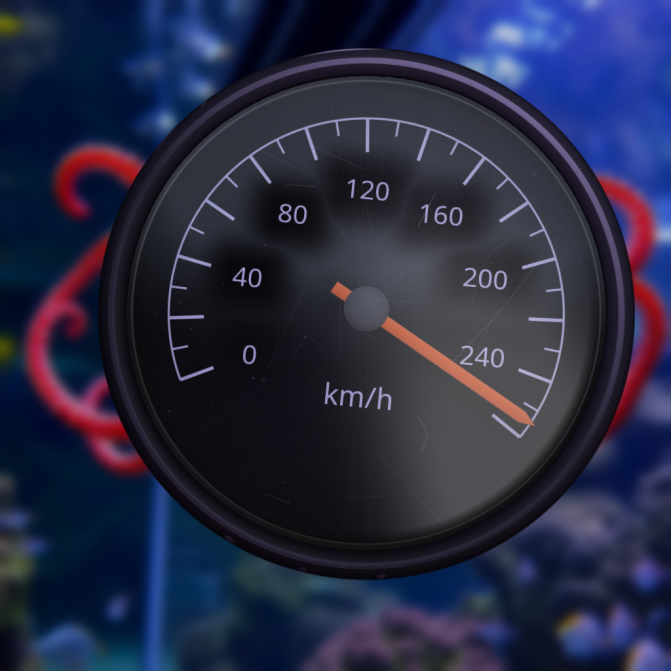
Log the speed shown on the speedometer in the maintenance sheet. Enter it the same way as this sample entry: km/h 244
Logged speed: km/h 255
